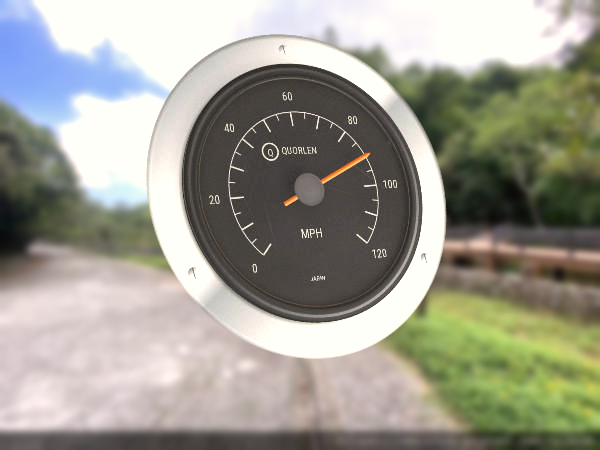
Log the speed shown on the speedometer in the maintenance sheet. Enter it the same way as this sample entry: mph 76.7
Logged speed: mph 90
